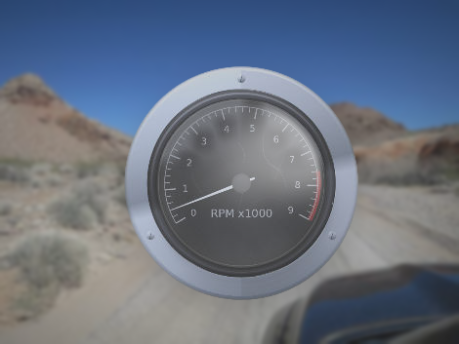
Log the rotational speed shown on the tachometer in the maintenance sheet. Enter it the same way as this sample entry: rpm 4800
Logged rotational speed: rpm 400
